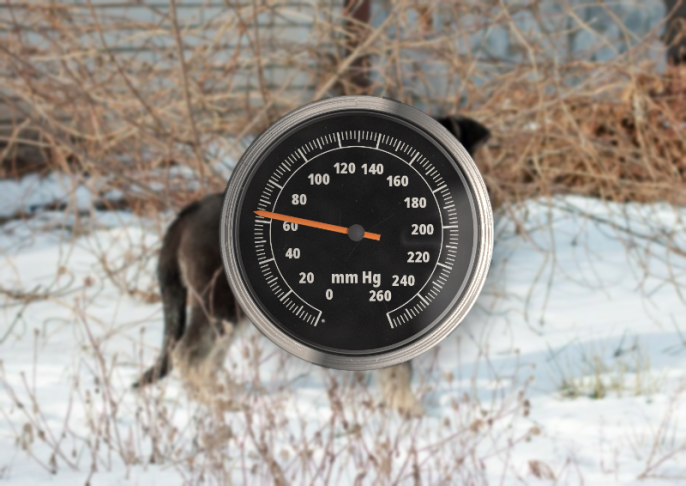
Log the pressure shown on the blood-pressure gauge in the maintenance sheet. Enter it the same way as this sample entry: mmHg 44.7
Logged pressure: mmHg 64
